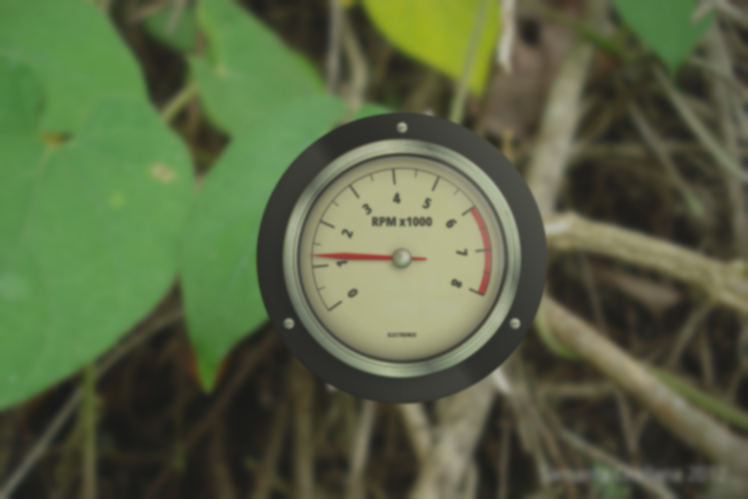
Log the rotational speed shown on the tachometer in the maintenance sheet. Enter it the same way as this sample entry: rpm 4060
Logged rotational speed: rpm 1250
